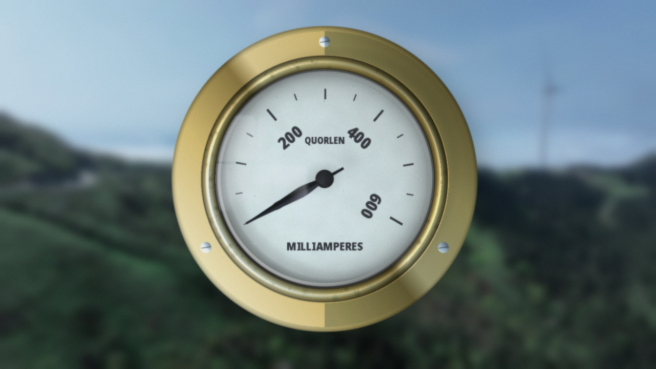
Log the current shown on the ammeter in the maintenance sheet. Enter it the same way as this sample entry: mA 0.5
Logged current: mA 0
